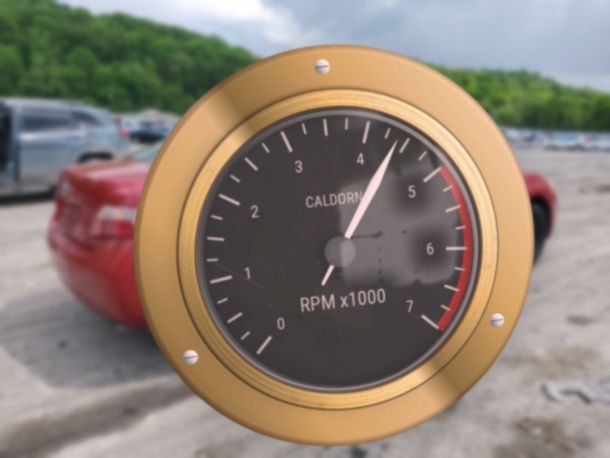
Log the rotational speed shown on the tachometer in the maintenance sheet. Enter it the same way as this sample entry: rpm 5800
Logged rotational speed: rpm 4375
